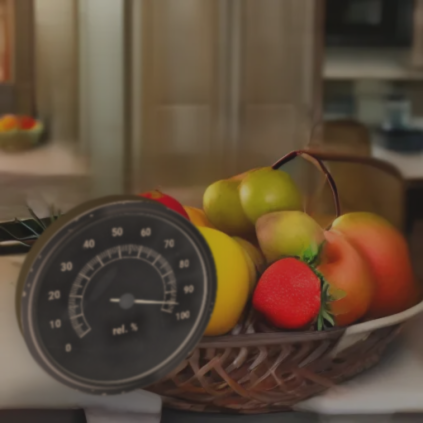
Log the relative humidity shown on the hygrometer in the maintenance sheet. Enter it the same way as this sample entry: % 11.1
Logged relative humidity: % 95
